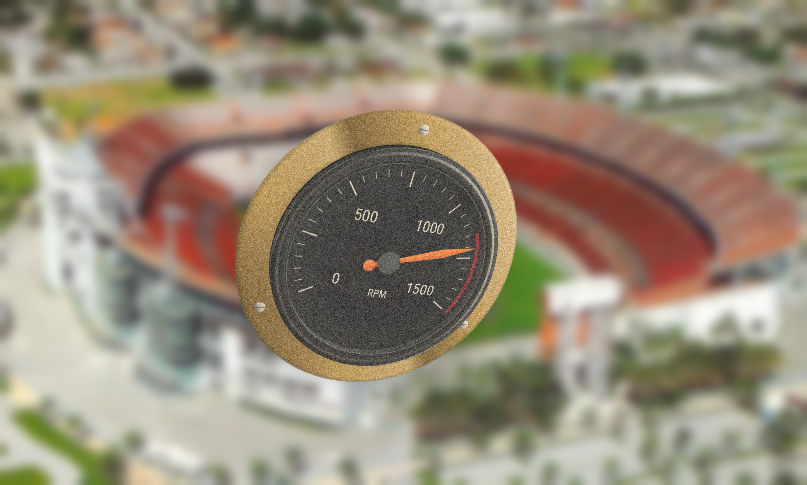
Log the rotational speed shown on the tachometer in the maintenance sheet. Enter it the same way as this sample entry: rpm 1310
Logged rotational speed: rpm 1200
